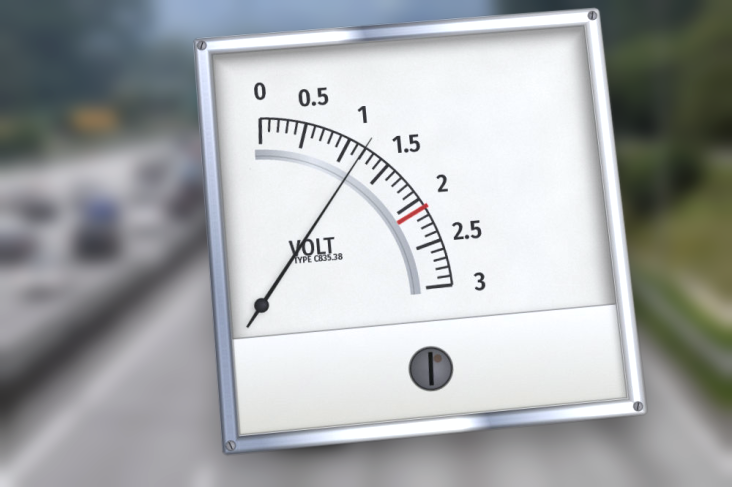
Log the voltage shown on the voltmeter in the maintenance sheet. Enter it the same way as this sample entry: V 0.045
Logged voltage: V 1.2
